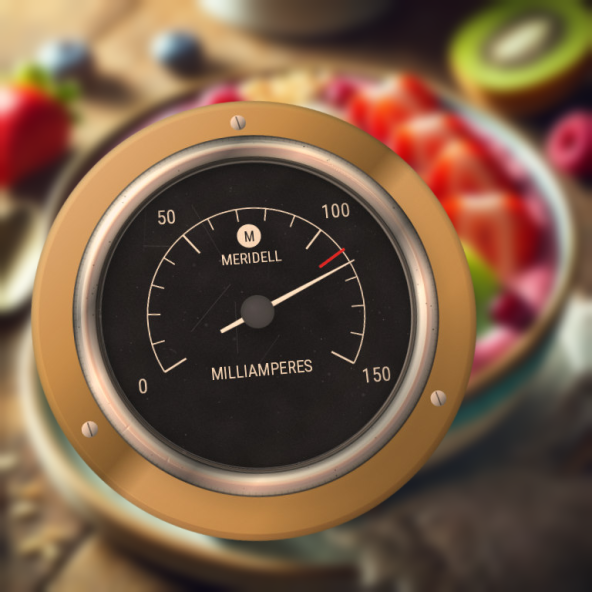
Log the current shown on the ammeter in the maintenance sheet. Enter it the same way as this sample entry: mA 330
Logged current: mA 115
